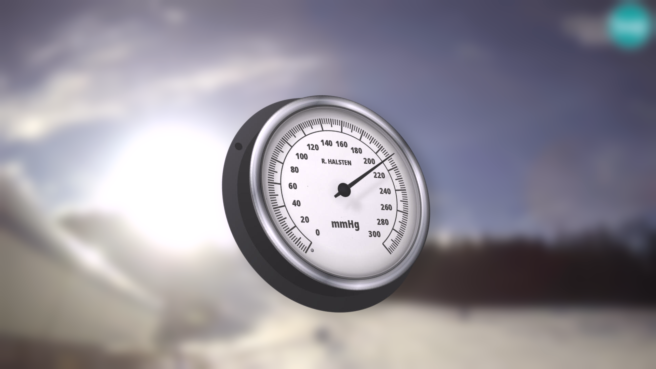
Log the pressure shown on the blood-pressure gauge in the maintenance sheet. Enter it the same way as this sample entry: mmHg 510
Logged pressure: mmHg 210
